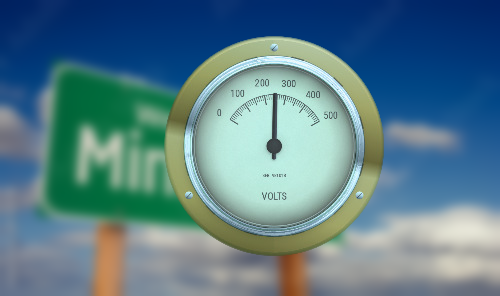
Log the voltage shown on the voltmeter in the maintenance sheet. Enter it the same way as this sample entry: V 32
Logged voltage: V 250
